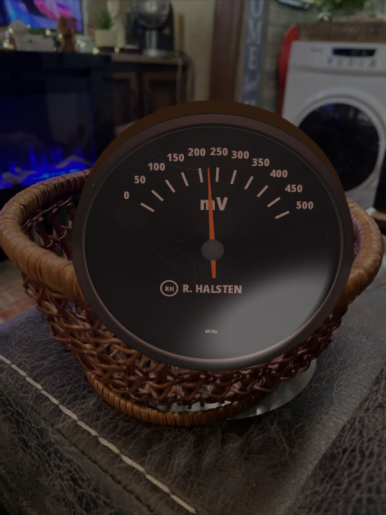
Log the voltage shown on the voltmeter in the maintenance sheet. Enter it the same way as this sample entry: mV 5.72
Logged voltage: mV 225
